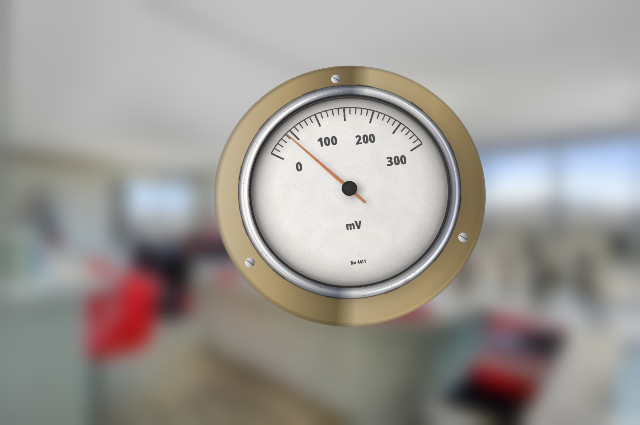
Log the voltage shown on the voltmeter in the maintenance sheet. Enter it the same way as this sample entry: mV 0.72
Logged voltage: mV 40
